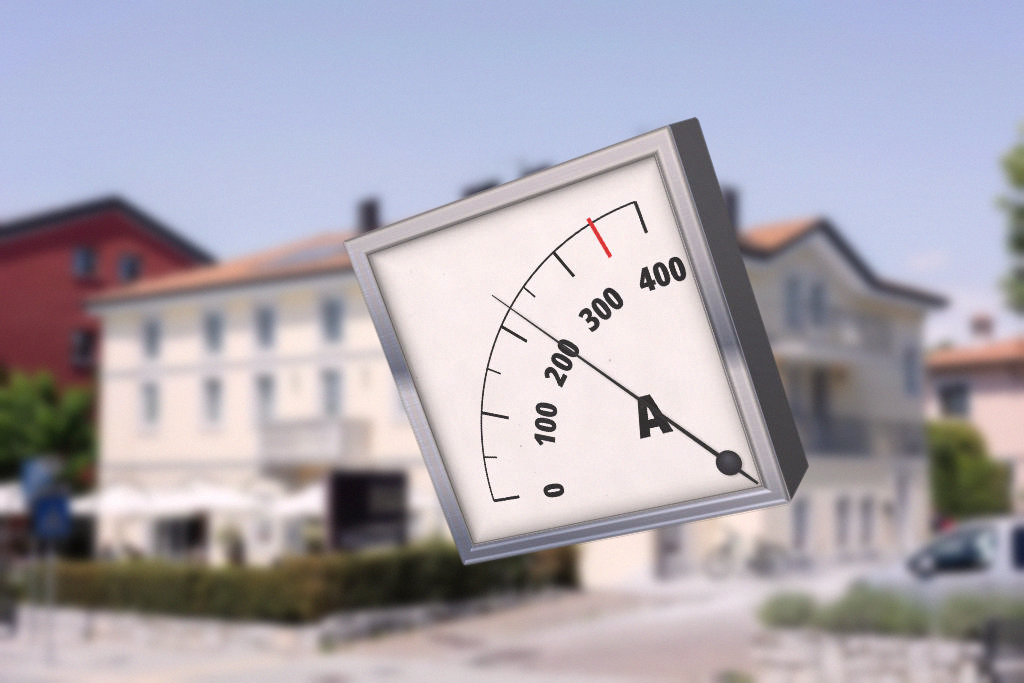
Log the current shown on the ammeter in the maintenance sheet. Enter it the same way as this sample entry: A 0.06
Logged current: A 225
